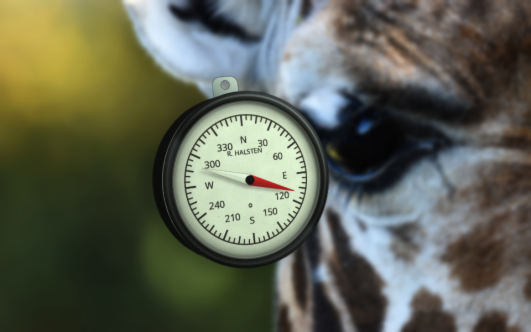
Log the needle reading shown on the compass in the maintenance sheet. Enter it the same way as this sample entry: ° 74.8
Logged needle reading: ° 110
